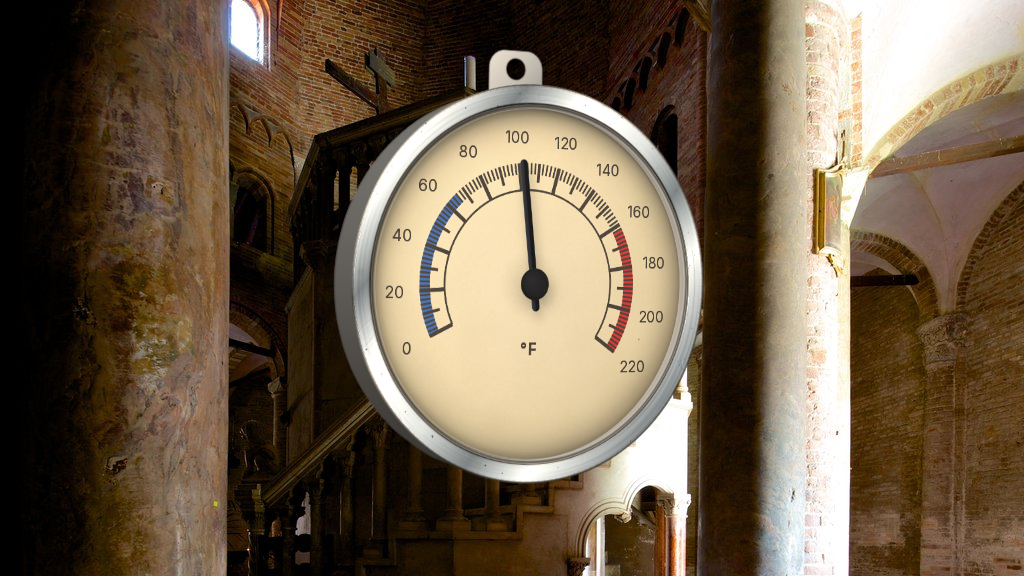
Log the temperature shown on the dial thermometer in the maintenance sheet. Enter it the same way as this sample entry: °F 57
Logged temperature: °F 100
